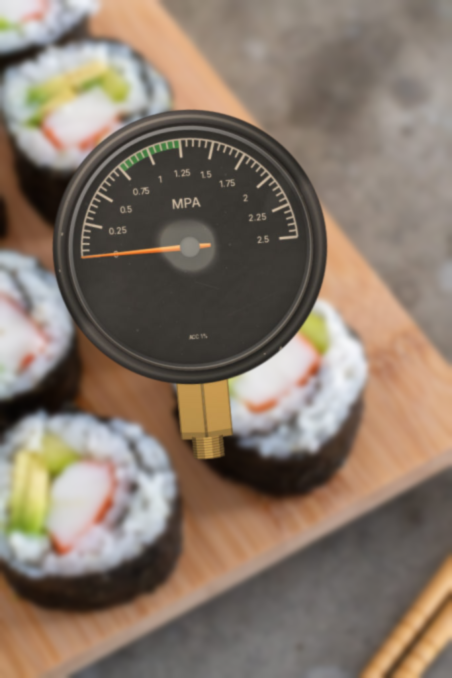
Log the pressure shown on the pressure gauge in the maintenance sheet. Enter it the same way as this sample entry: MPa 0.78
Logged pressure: MPa 0
